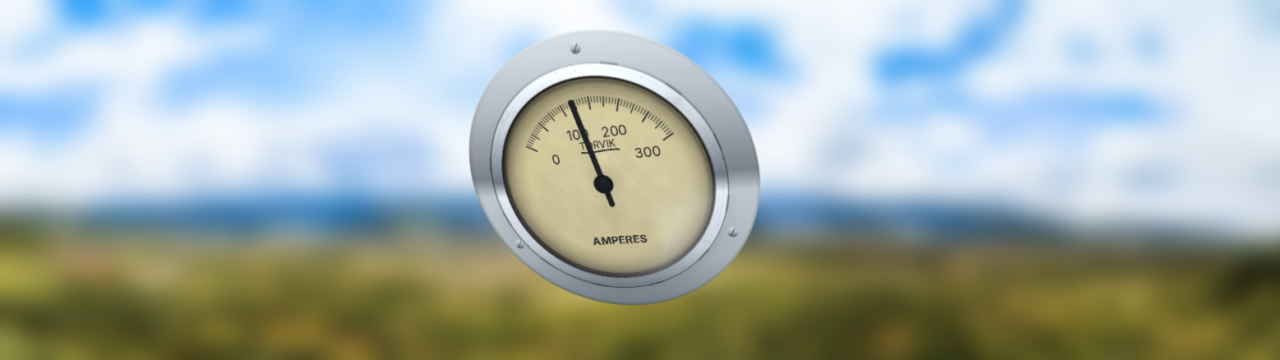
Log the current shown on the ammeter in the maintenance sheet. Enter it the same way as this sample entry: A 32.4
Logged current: A 125
